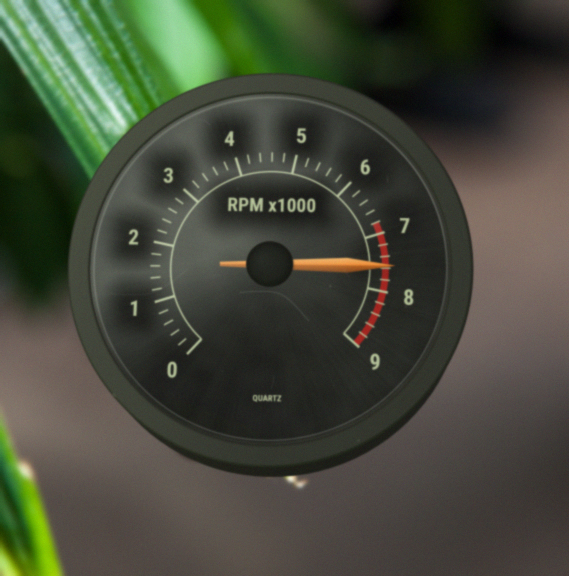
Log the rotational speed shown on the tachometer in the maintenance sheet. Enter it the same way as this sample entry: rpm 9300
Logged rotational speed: rpm 7600
